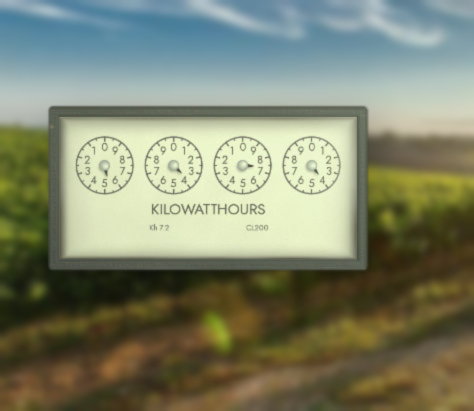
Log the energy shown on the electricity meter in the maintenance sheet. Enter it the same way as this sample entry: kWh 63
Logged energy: kWh 5374
